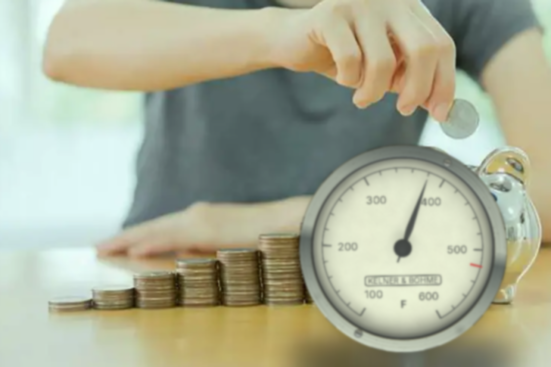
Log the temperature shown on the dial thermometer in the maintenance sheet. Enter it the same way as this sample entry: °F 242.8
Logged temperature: °F 380
